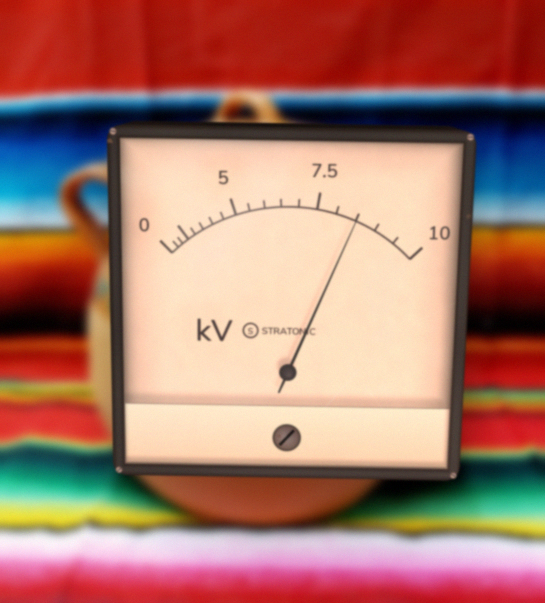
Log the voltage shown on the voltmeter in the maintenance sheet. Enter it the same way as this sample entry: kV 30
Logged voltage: kV 8.5
